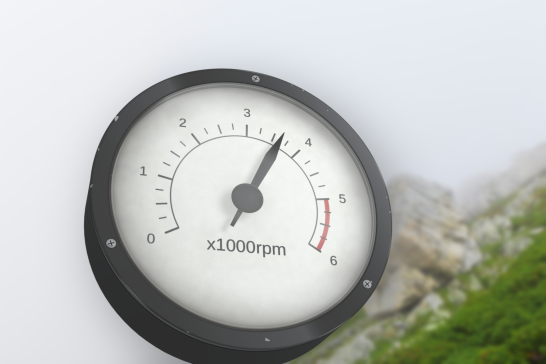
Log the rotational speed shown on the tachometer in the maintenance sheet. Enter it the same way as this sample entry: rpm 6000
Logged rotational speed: rpm 3625
